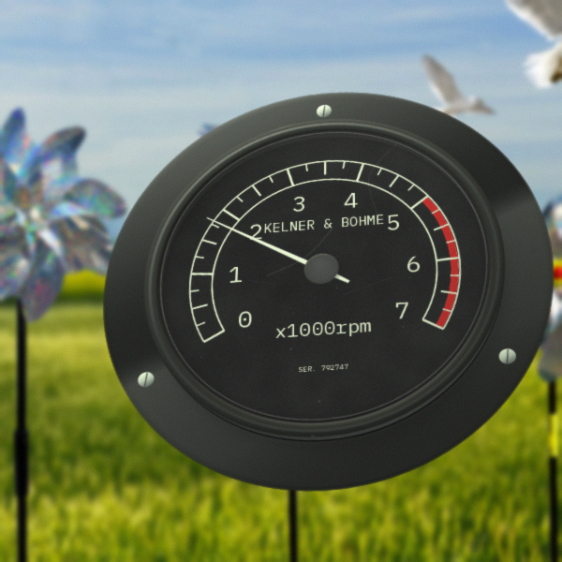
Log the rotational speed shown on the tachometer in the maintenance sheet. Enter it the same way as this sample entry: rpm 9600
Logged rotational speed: rpm 1750
